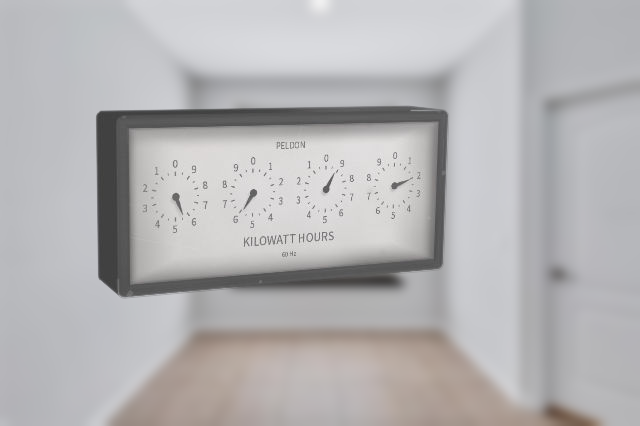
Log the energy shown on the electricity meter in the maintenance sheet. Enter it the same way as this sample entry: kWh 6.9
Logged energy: kWh 5592
